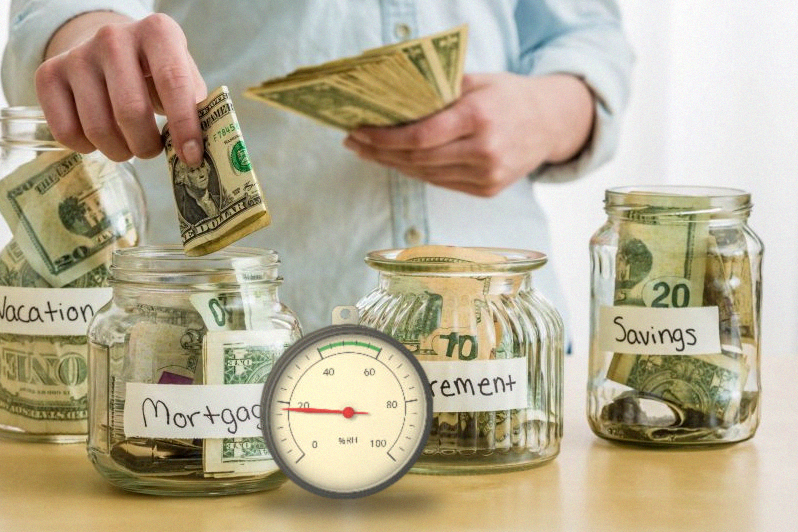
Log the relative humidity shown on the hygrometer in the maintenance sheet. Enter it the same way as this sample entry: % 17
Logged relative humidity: % 18
